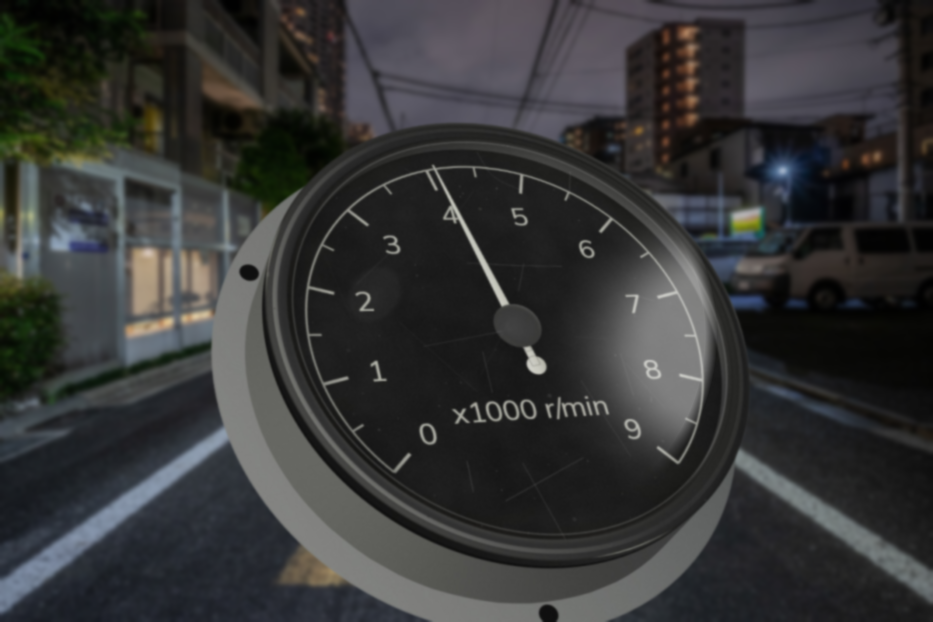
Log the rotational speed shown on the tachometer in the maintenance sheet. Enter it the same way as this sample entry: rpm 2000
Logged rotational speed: rpm 4000
